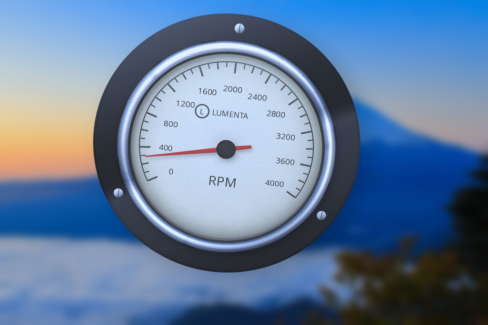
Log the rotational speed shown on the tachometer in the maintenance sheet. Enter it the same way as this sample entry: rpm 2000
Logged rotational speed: rpm 300
